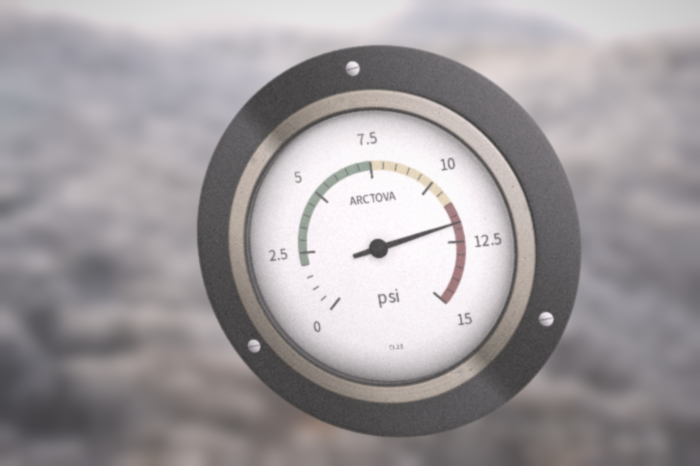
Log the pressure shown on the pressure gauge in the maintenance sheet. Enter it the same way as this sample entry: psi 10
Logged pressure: psi 11.75
